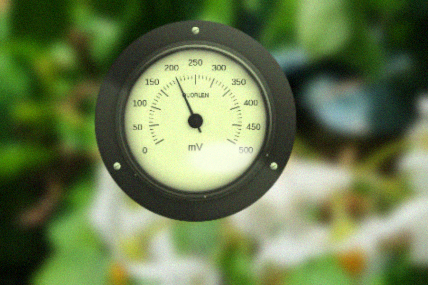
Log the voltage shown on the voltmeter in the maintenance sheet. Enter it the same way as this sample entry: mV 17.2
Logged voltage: mV 200
